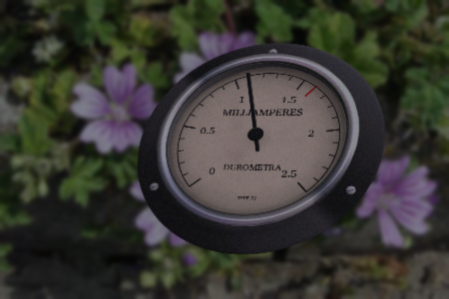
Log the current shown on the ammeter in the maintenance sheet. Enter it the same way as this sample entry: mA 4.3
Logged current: mA 1.1
